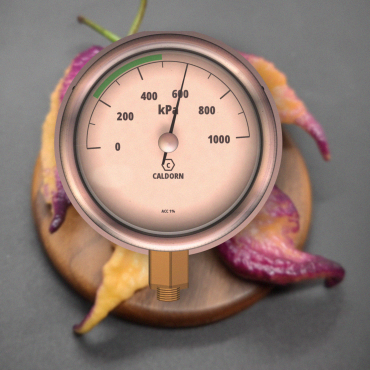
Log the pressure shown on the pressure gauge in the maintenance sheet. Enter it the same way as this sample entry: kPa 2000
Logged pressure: kPa 600
